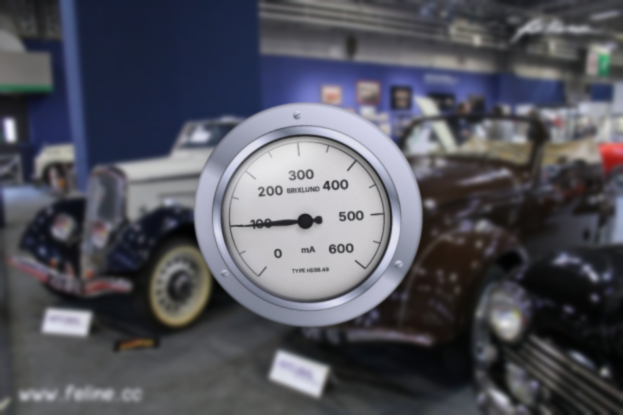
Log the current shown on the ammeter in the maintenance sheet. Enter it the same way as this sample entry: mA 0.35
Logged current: mA 100
